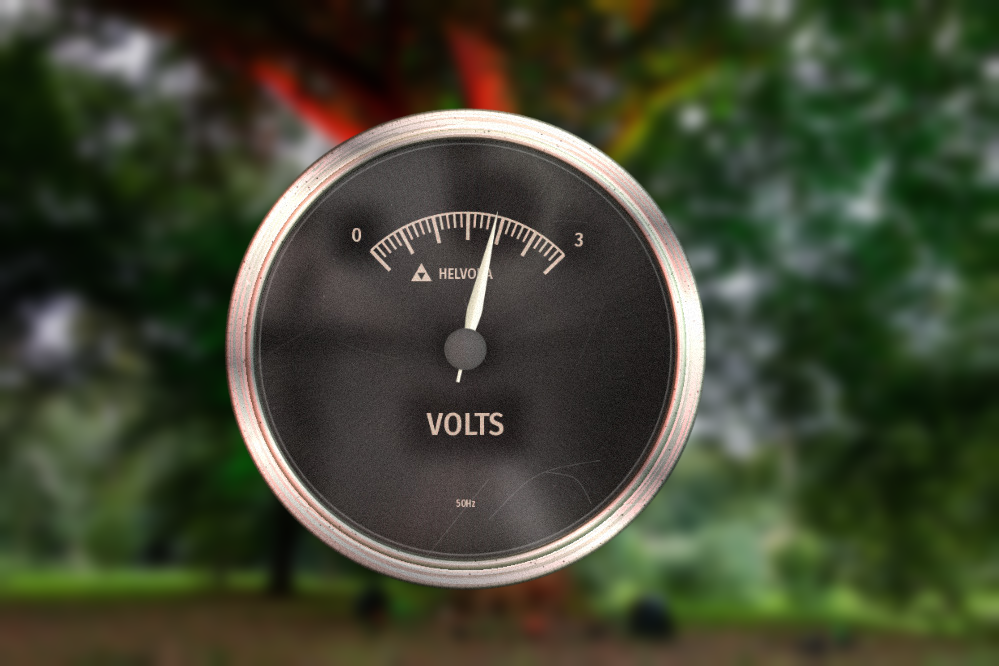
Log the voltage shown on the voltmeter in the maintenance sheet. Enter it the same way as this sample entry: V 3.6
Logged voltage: V 1.9
